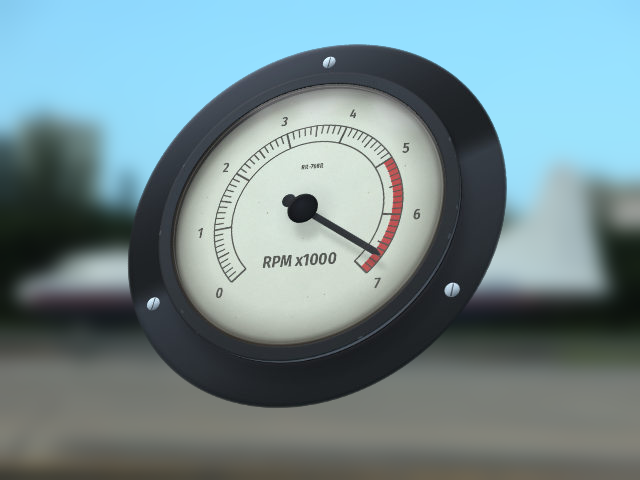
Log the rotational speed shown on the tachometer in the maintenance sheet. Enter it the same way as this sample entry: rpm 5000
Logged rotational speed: rpm 6700
